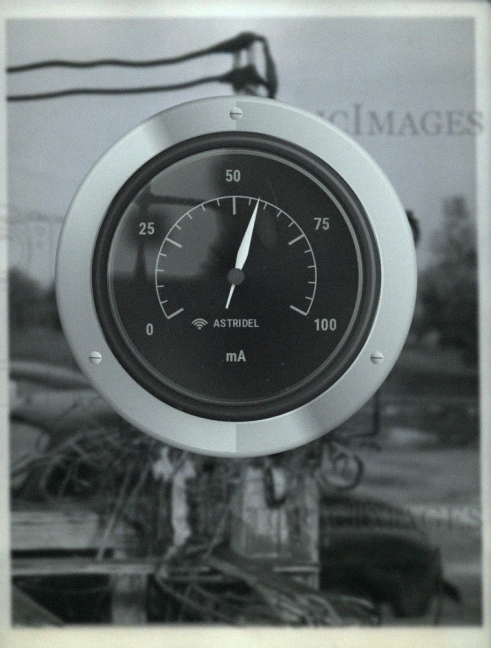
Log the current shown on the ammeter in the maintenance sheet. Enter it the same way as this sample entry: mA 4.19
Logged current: mA 57.5
